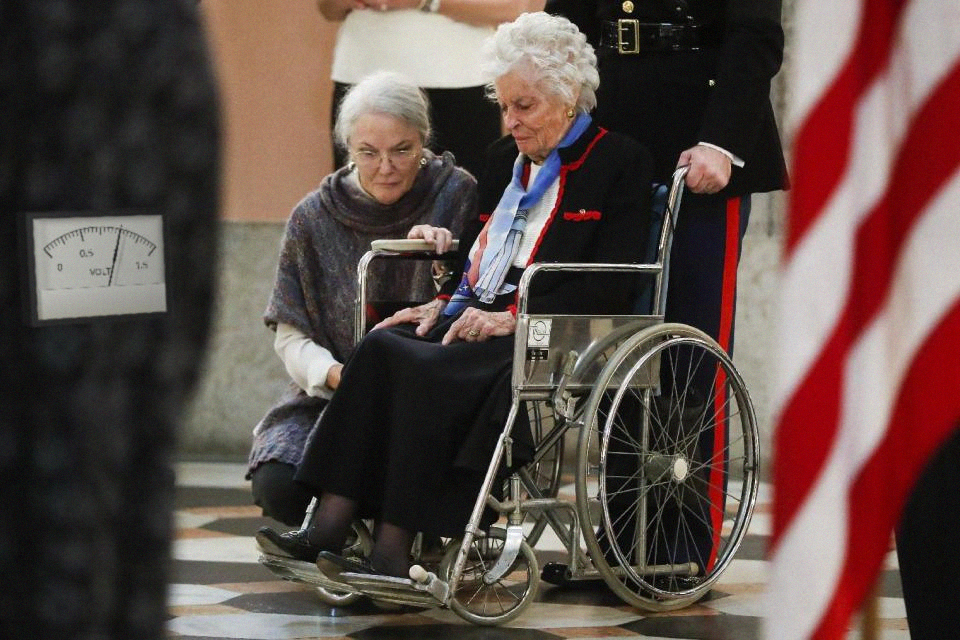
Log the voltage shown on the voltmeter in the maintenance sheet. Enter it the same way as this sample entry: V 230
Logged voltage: V 1
